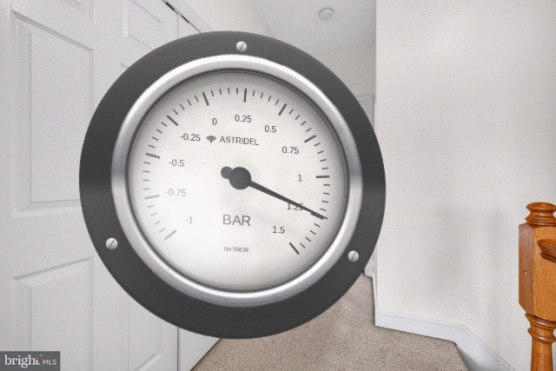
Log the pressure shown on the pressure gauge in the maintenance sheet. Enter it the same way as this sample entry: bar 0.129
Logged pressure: bar 1.25
